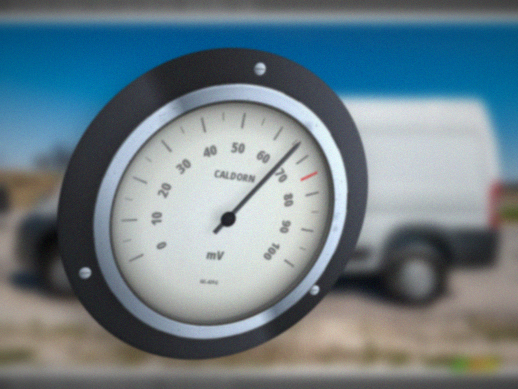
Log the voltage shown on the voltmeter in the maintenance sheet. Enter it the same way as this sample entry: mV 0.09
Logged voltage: mV 65
